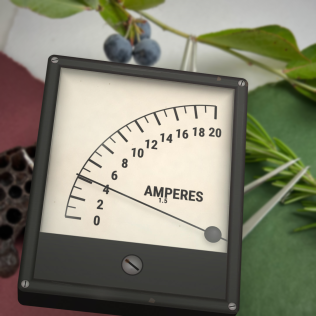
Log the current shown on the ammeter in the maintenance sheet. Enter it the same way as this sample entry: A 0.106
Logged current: A 4
